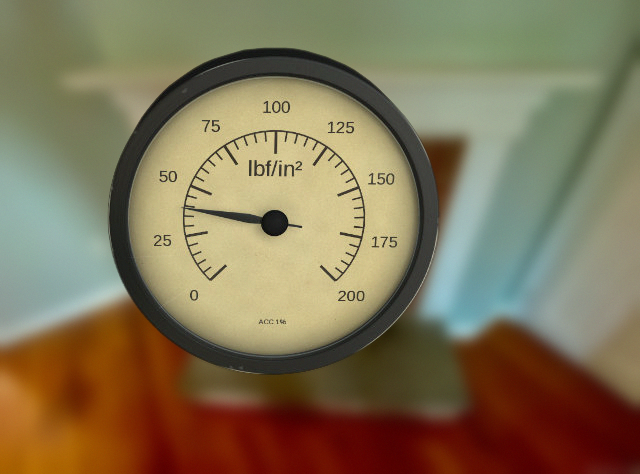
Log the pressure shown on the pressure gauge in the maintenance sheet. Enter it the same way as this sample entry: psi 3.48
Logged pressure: psi 40
